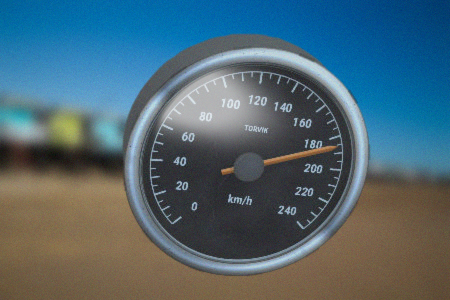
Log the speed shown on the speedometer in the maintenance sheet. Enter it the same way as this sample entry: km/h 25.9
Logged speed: km/h 185
